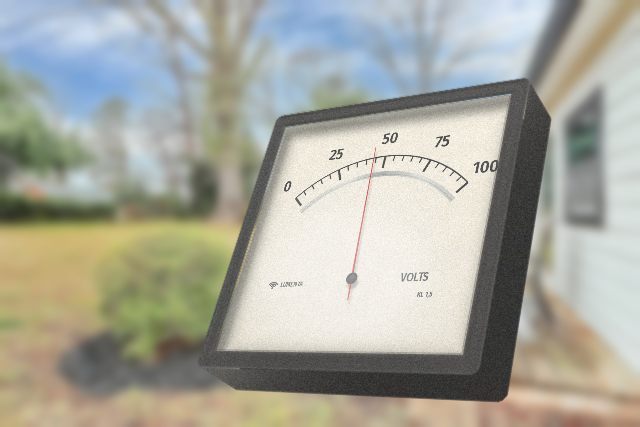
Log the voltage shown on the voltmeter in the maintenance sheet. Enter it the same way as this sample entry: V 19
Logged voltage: V 45
